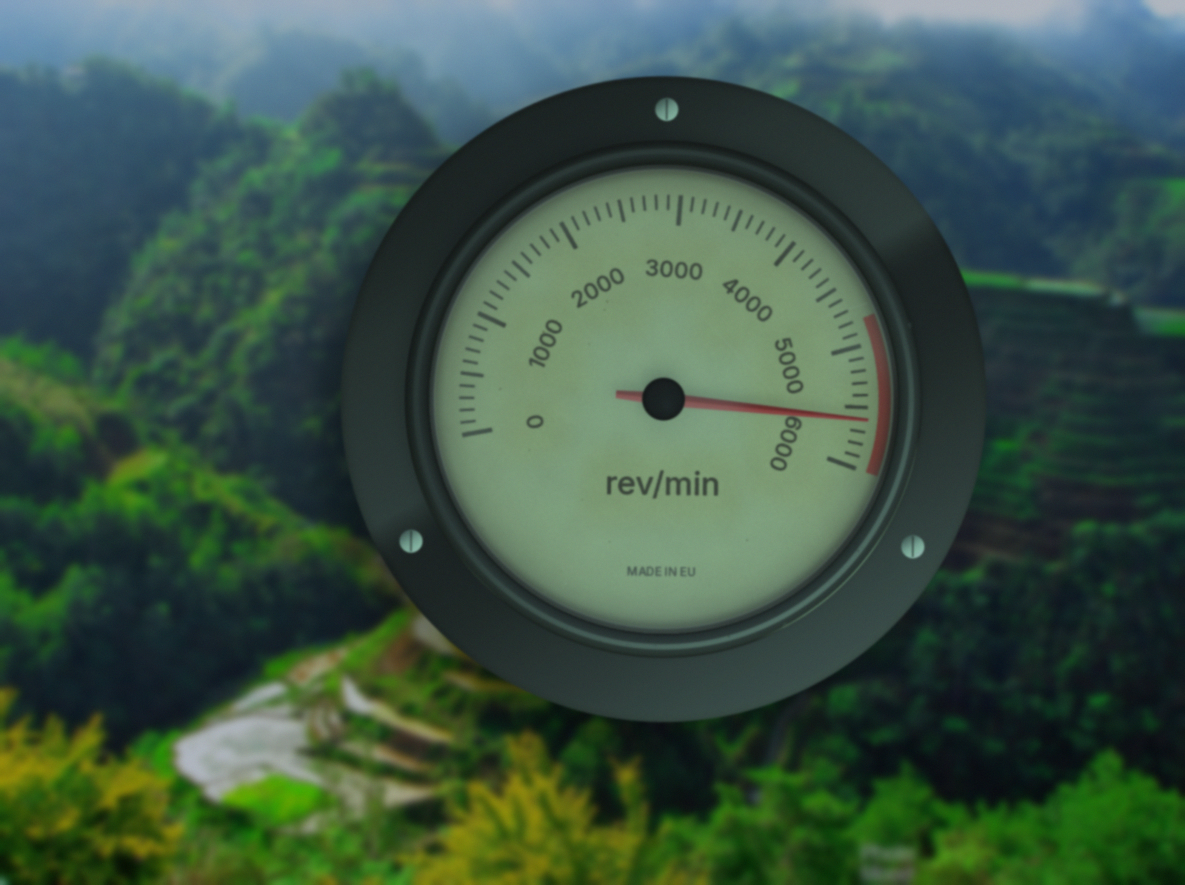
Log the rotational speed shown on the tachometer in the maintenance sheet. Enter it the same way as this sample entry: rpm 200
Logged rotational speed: rpm 5600
